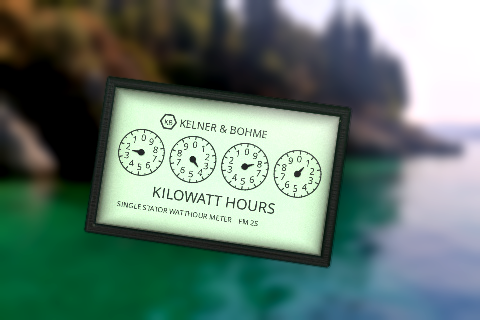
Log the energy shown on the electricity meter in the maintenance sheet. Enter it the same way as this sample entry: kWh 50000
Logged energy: kWh 2381
